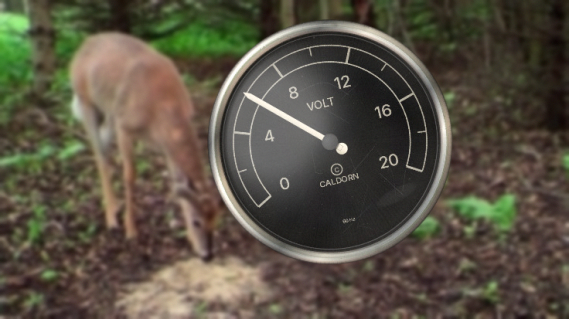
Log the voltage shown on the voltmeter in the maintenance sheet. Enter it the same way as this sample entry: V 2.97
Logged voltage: V 6
